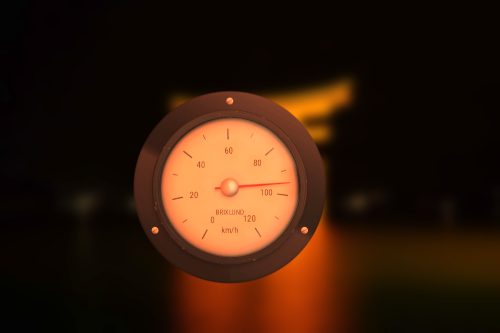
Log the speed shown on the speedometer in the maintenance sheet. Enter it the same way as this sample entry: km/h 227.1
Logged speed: km/h 95
